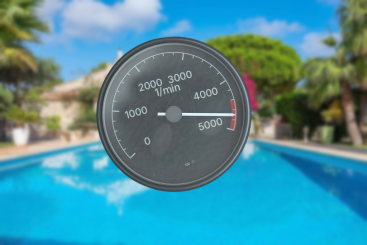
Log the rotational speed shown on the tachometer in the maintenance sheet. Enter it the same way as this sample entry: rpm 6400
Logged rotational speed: rpm 4700
